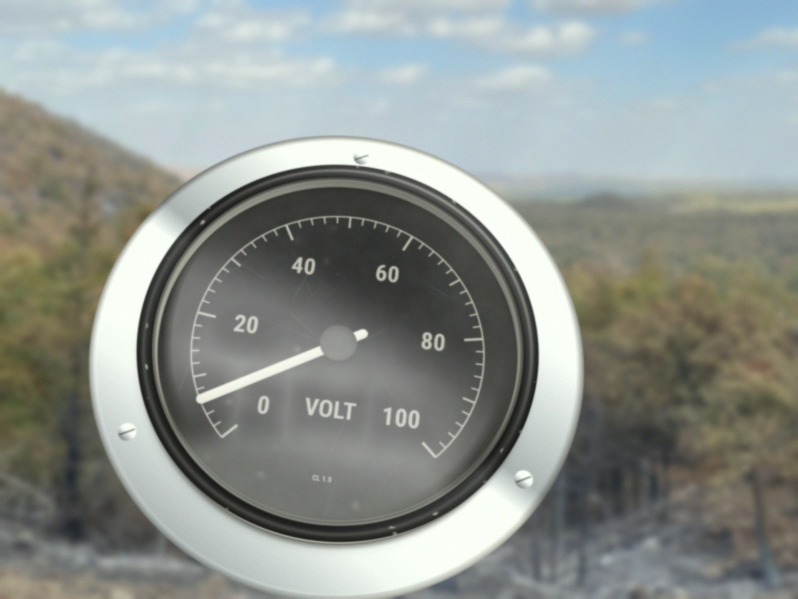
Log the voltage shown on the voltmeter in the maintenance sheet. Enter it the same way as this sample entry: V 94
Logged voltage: V 6
